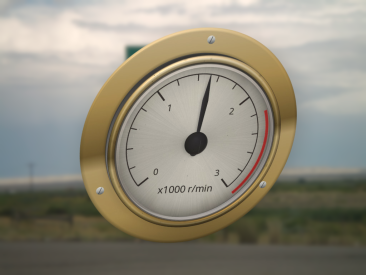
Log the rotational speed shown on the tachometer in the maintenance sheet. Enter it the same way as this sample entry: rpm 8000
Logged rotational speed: rpm 1500
